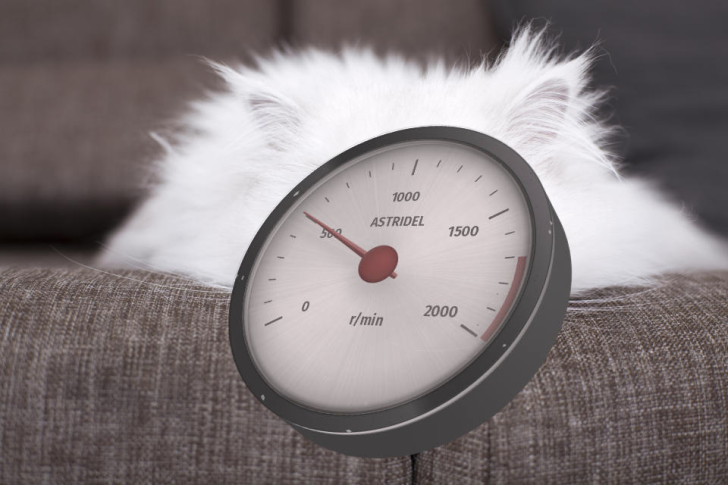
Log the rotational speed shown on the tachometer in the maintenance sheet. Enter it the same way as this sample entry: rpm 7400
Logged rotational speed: rpm 500
